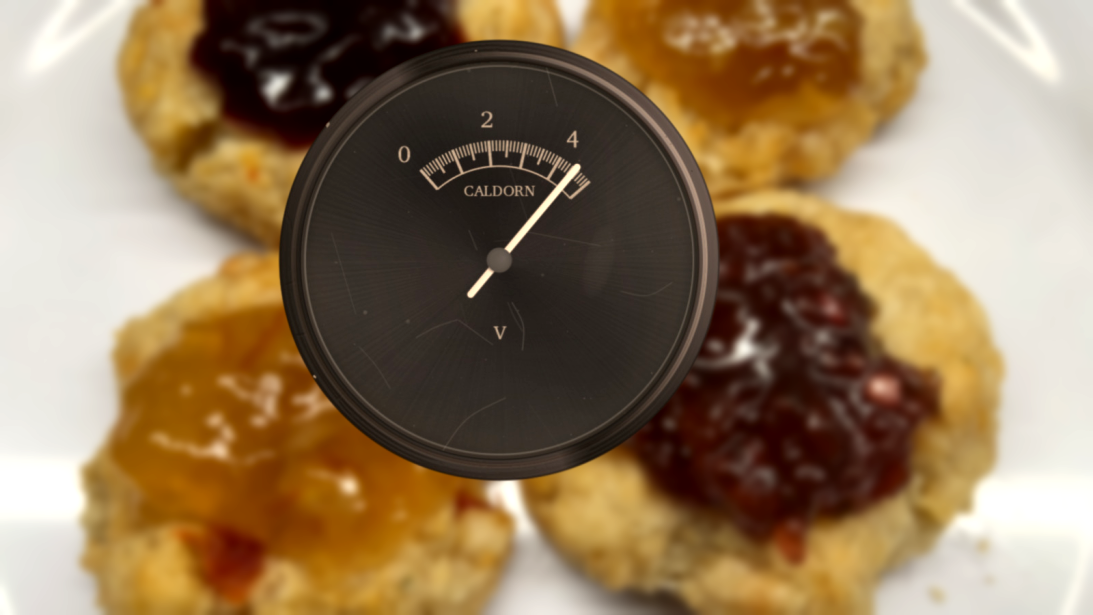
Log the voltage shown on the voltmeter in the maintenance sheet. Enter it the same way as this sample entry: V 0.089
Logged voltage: V 4.5
